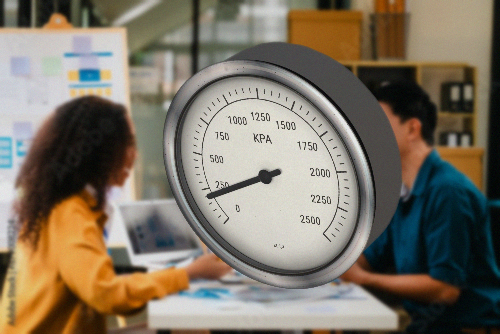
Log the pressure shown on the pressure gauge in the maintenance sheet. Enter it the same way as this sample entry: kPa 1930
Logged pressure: kPa 200
